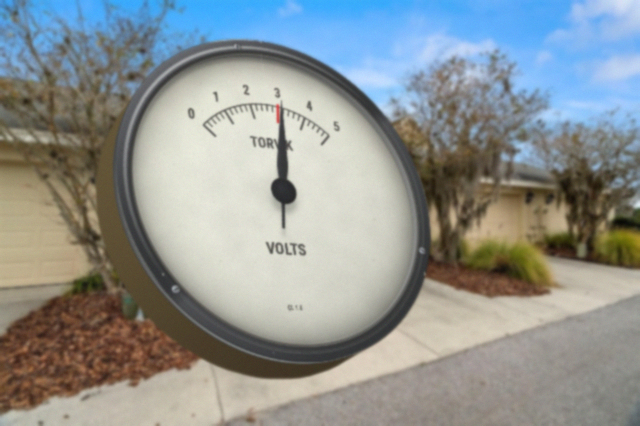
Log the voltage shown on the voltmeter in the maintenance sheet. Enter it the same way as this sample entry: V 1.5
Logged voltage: V 3
